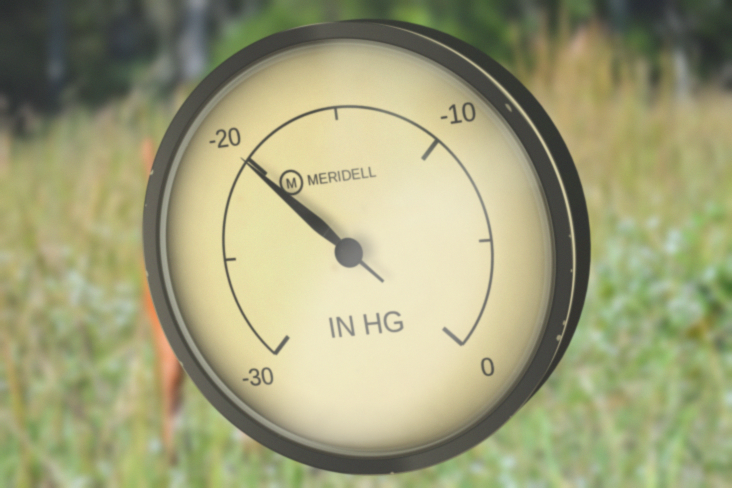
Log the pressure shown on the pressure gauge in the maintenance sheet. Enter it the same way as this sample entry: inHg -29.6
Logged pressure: inHg -20
